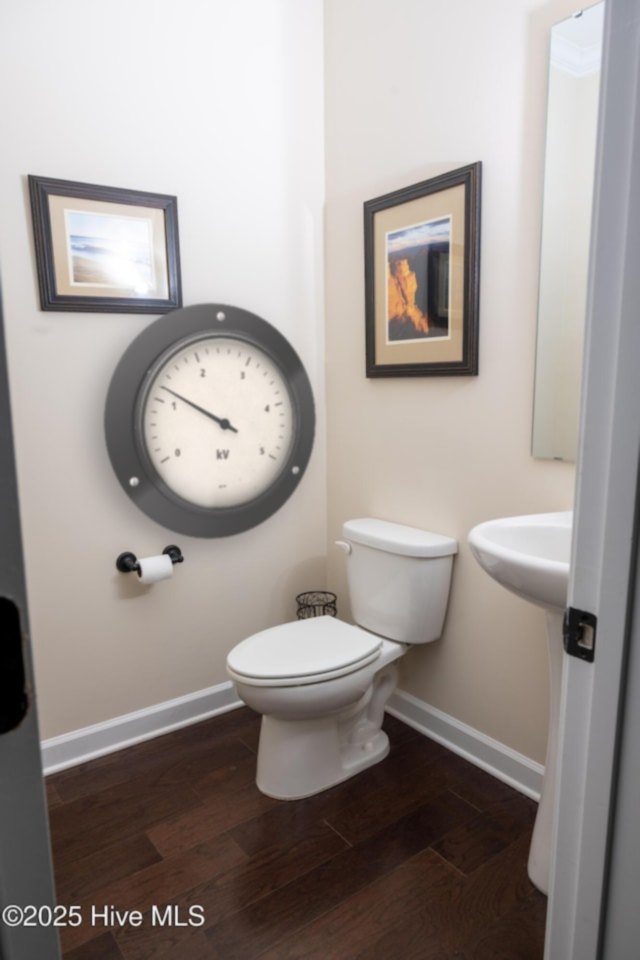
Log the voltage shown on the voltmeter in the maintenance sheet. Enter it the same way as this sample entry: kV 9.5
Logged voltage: kV 1.2
